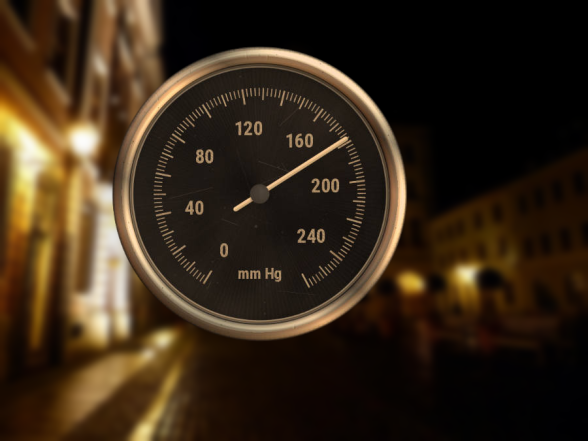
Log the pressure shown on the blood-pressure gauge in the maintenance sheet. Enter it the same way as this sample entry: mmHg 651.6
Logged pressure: mmHg 178
